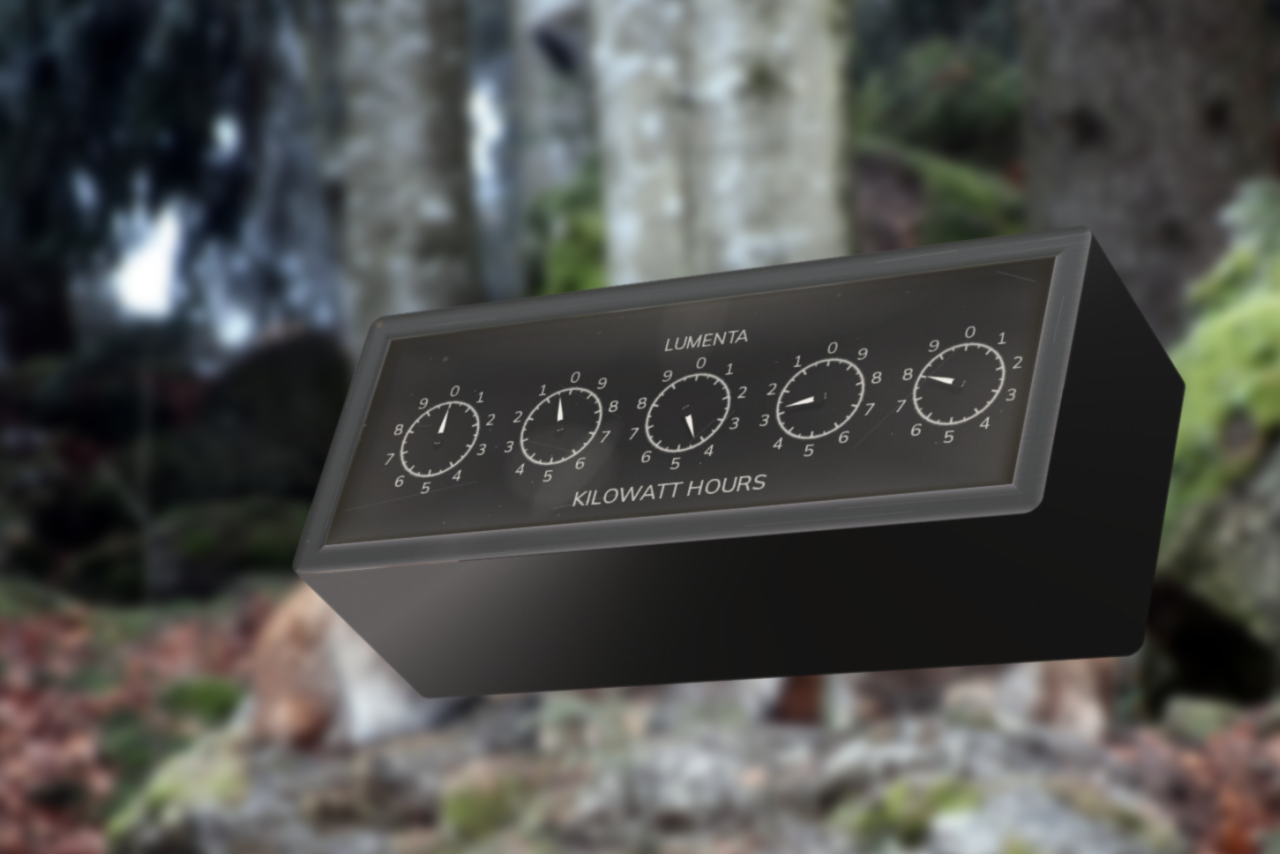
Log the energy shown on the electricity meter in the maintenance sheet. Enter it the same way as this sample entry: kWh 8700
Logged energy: kWh 428
